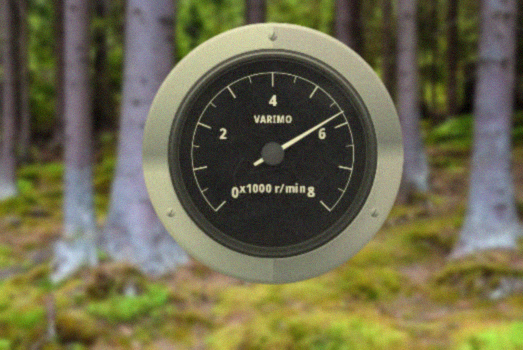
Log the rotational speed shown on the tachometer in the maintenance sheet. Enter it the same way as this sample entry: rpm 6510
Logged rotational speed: rpm 5750
